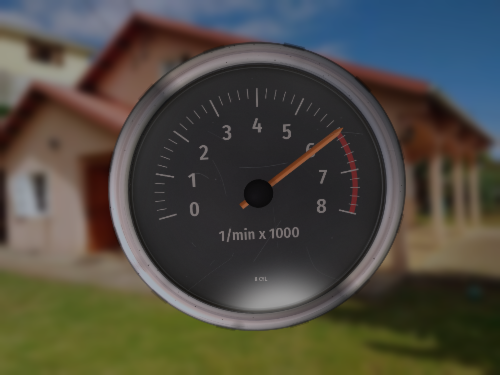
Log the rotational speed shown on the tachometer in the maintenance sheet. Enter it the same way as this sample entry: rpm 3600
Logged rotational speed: rpm 6000
